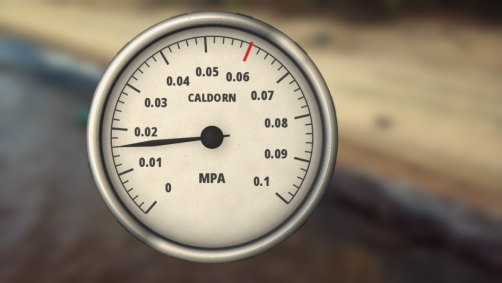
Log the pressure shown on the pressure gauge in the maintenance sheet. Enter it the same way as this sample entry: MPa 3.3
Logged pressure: MPa 0.016
